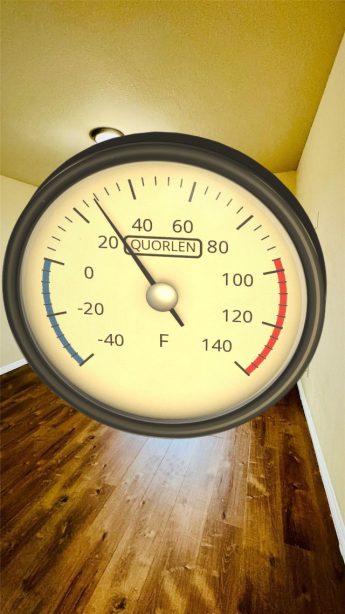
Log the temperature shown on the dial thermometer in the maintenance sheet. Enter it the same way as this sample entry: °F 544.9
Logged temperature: °F 28
